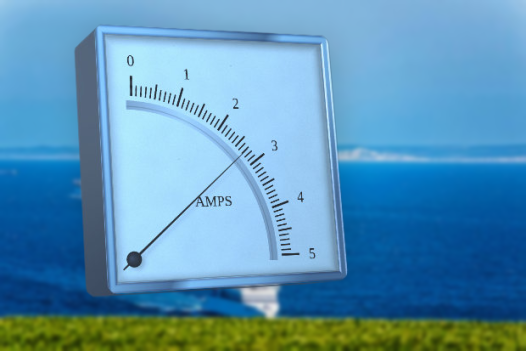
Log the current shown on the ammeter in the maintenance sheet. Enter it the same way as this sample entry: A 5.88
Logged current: A 2.7
